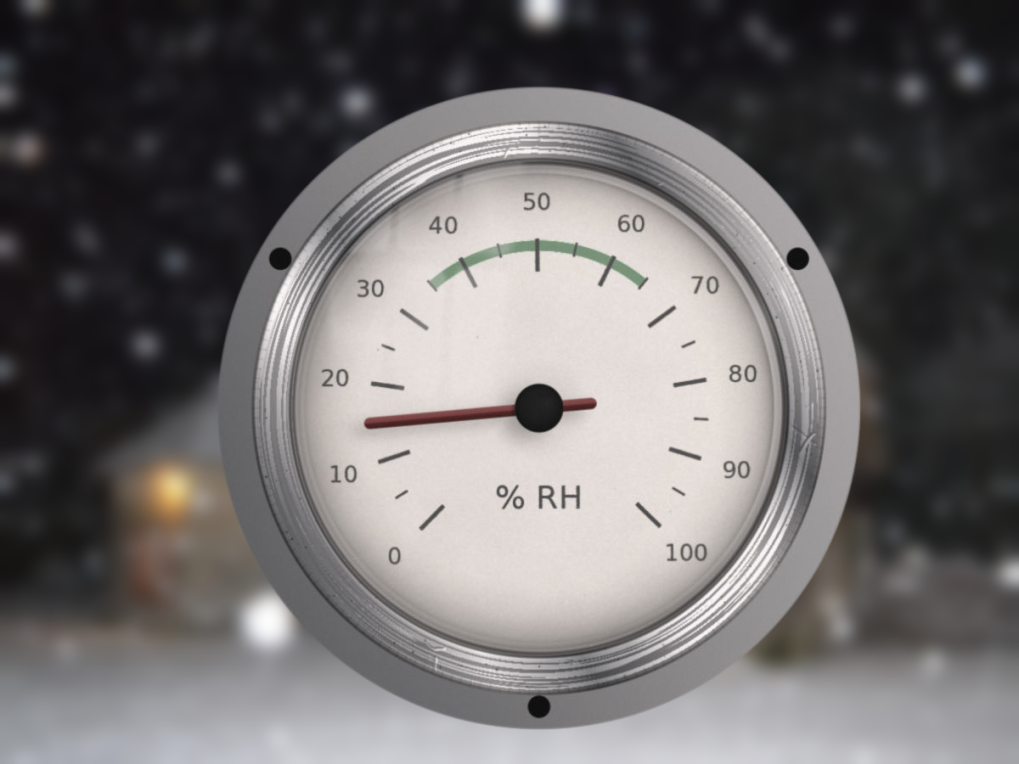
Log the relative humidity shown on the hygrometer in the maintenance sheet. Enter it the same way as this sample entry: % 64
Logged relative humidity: % 15
